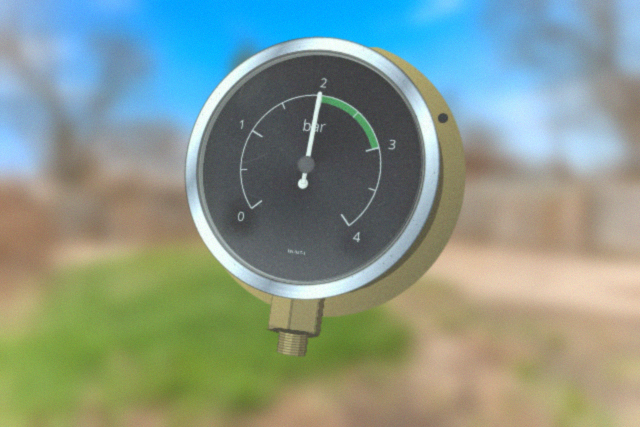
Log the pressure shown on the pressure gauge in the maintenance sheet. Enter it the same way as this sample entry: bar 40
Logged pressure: bar 2
